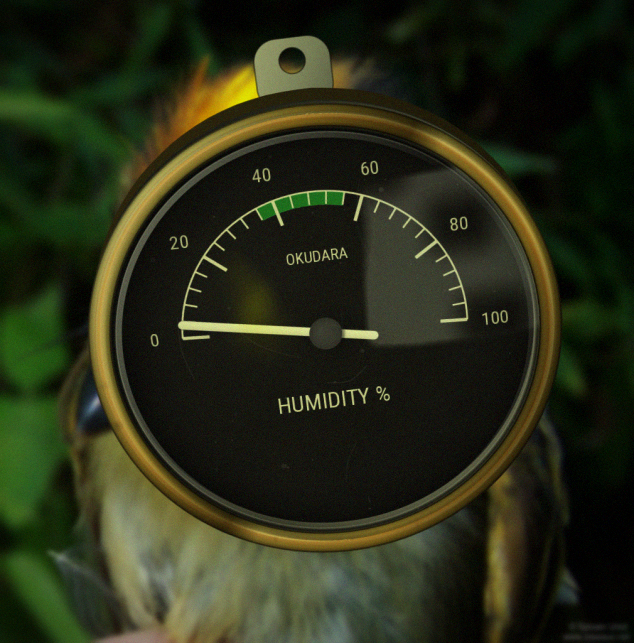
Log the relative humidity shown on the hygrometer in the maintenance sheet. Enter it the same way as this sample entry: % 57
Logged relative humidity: % 4
